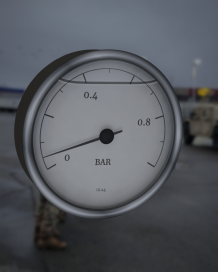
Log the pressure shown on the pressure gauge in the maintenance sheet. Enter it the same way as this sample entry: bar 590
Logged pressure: bar 0.05
